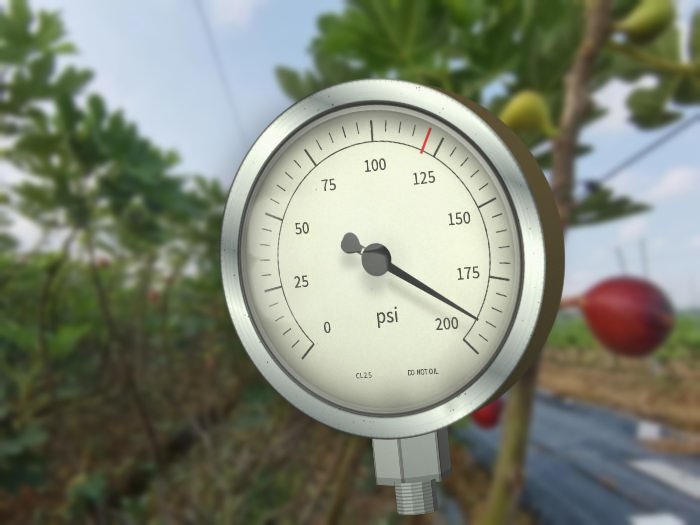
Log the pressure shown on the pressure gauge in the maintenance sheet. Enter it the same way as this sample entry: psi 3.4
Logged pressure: psi 190
